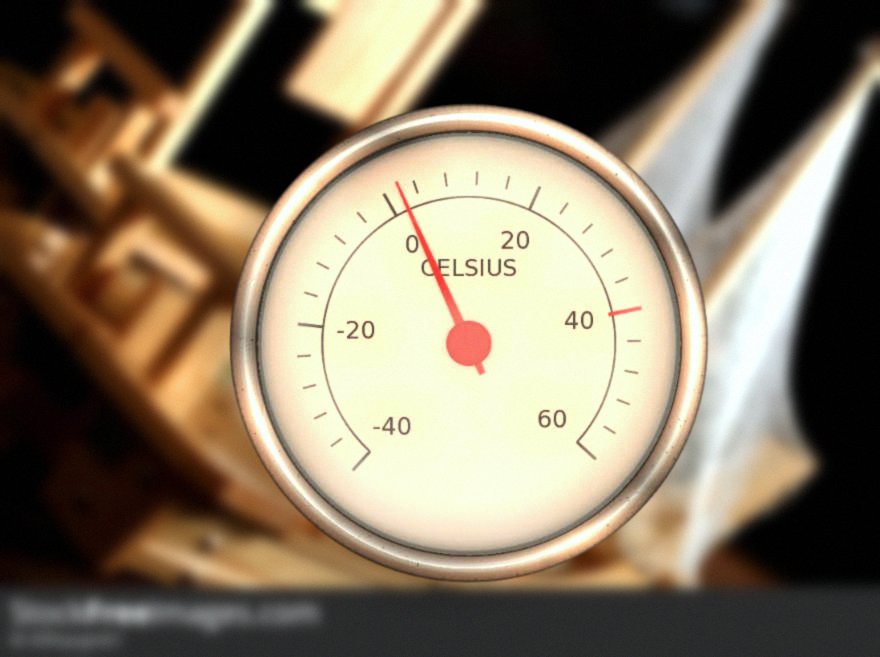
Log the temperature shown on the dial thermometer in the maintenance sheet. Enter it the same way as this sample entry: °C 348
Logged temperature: °C 2
